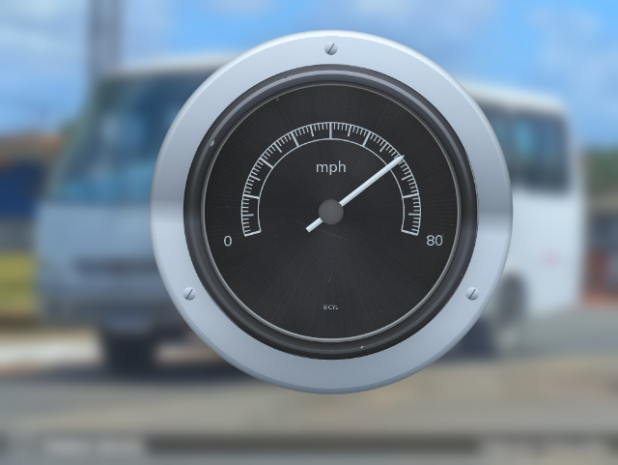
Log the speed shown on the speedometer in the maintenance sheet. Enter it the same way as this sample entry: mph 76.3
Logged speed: mph 60
